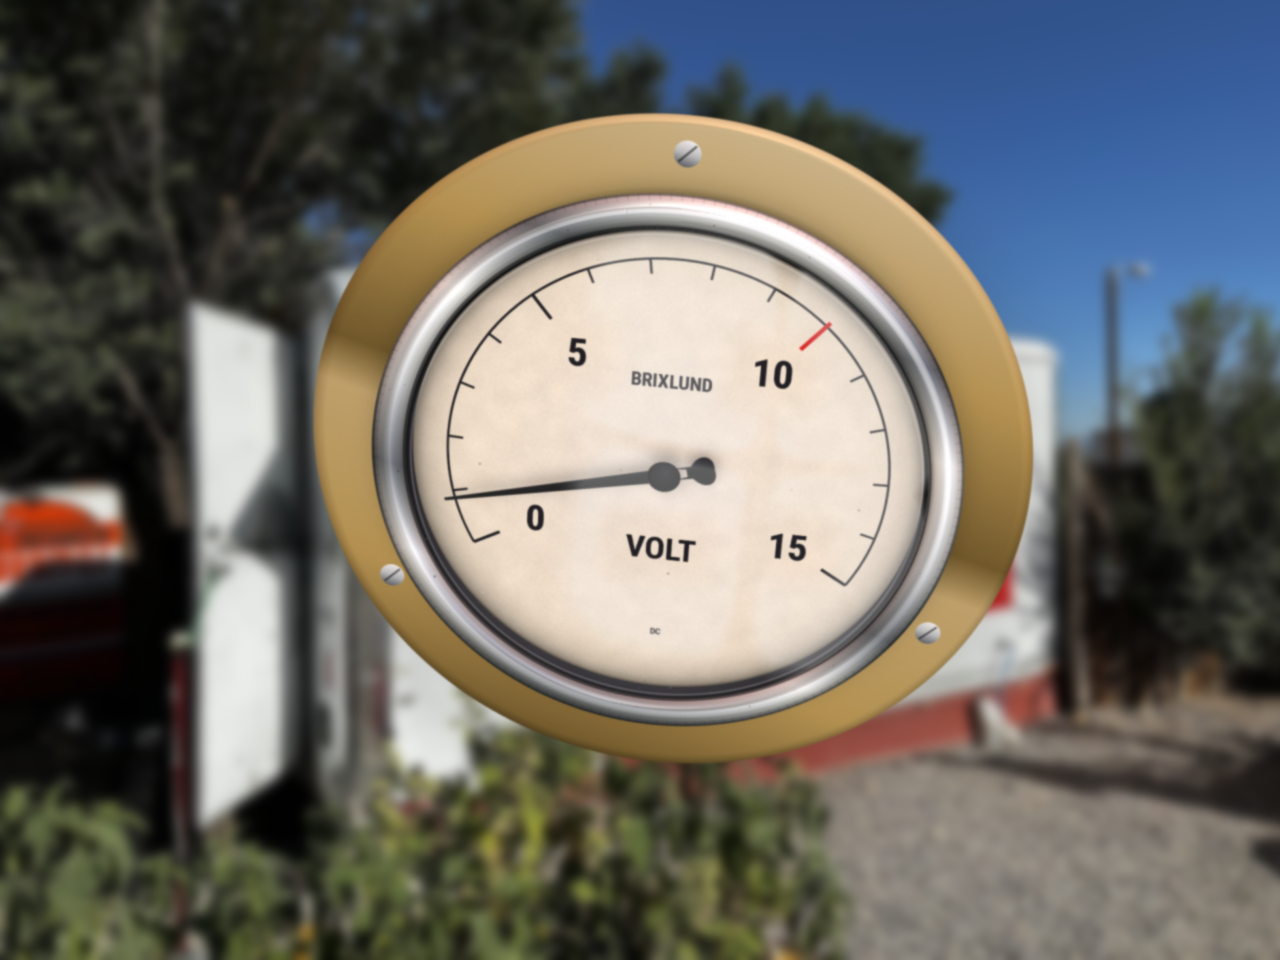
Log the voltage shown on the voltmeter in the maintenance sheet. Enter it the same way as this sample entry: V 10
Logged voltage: V 1
